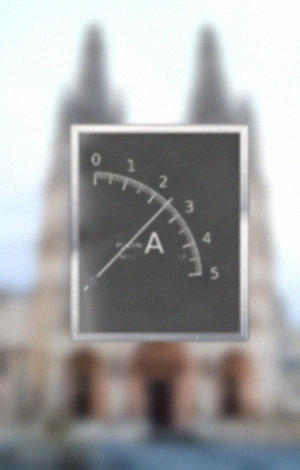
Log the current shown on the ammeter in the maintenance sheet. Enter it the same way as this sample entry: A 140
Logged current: A 2.5
